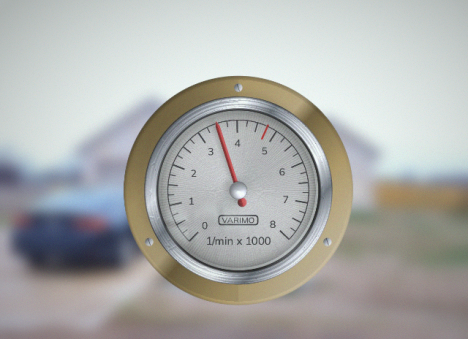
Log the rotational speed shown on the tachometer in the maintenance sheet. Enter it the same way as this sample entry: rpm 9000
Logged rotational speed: rpm 3500
